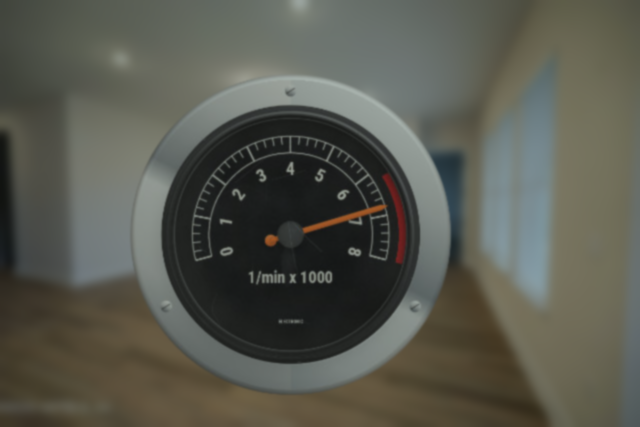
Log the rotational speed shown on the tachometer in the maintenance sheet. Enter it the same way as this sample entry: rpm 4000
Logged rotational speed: rpm 6800
